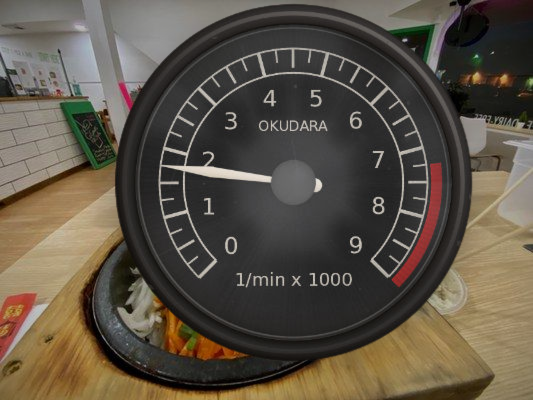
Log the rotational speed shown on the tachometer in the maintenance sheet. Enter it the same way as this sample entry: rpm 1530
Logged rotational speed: rpm 1750
